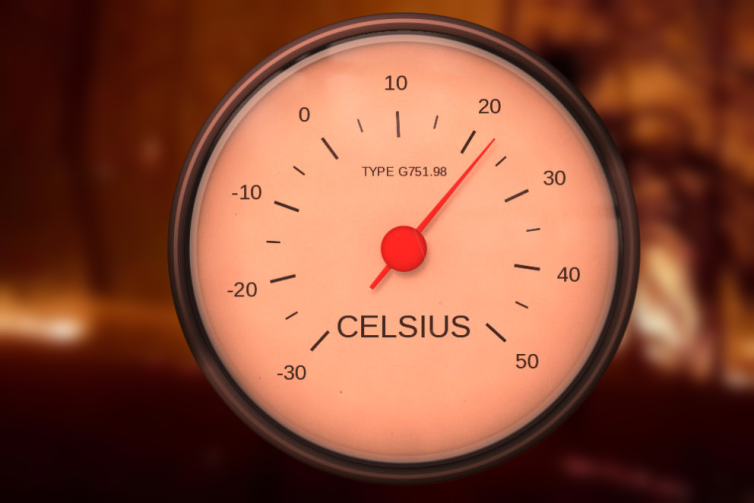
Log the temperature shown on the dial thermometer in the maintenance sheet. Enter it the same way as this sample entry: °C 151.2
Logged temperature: °C 22.5
